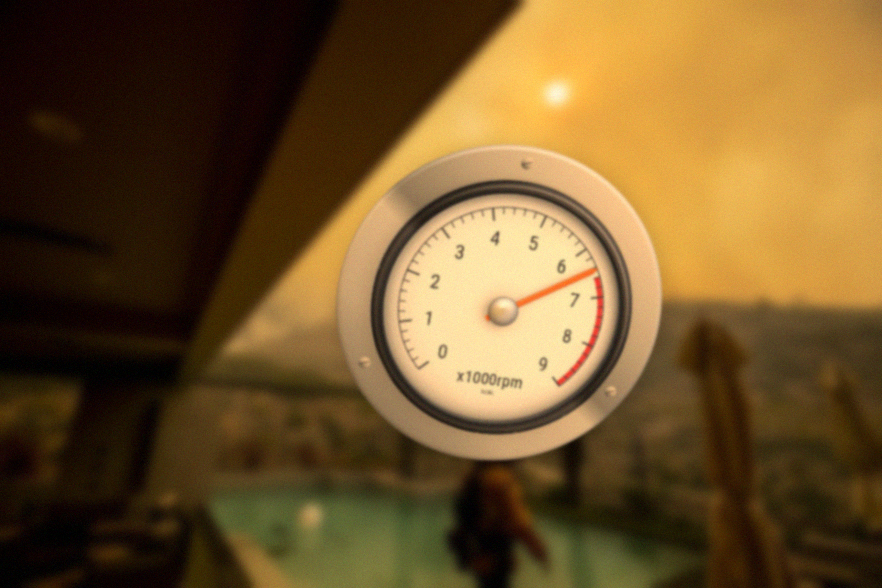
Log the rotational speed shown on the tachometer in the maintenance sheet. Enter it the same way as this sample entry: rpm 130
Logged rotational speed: rpm 6400
